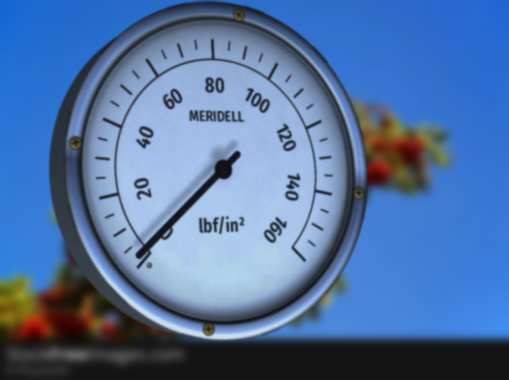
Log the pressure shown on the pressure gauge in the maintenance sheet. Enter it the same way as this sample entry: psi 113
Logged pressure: psi 2.5
